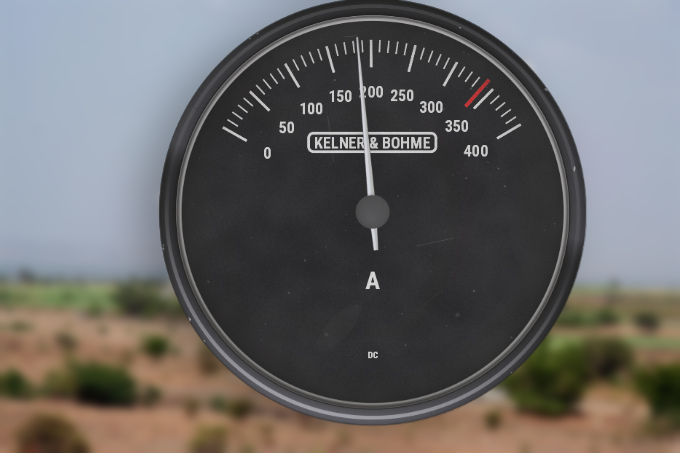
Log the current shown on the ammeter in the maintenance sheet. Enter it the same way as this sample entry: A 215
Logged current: A 185
